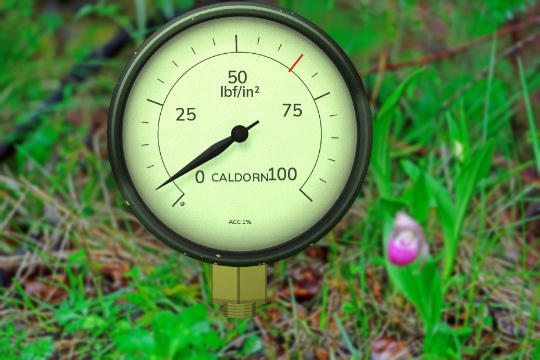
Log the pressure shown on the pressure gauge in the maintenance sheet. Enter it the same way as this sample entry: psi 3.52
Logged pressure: psi 5
